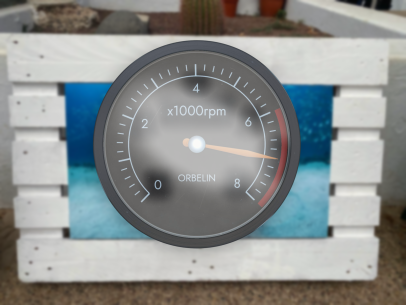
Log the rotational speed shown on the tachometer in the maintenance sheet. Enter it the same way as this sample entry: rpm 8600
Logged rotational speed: rpm 7000
